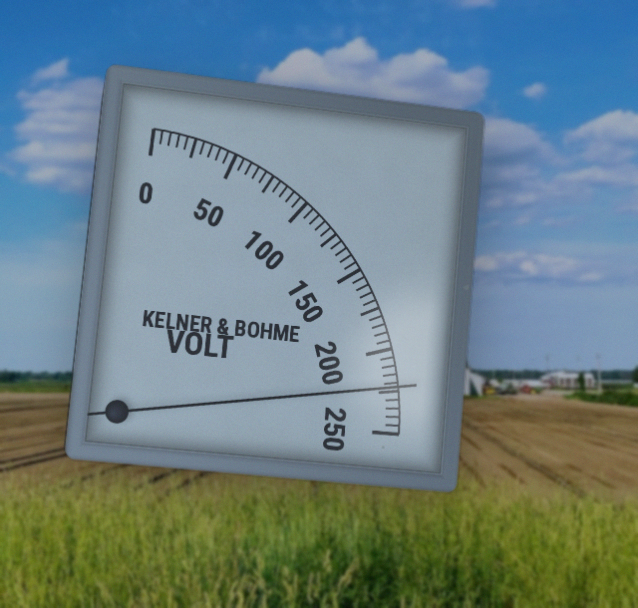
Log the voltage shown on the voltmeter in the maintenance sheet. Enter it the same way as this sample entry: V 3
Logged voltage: V 222.5
